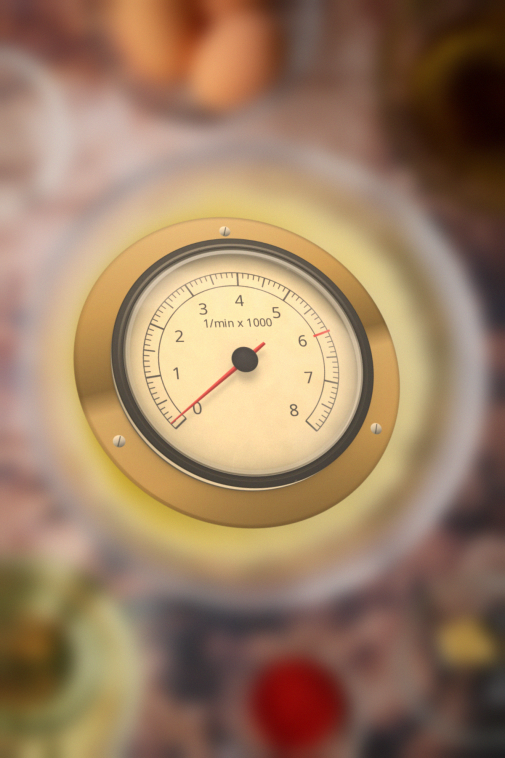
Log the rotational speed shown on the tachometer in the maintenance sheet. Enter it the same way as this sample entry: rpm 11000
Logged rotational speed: rpm 100
